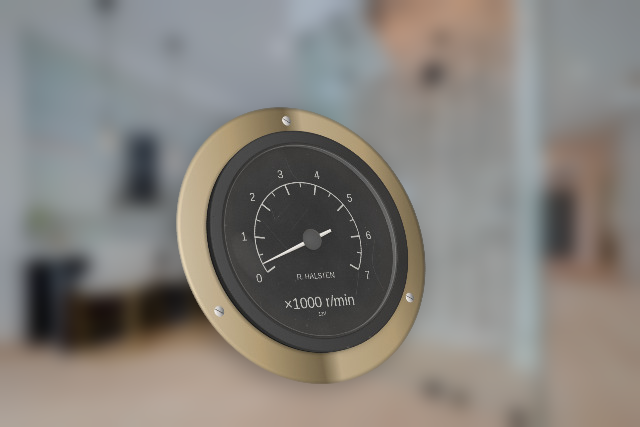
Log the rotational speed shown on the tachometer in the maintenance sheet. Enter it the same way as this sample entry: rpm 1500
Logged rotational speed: rpm 250
